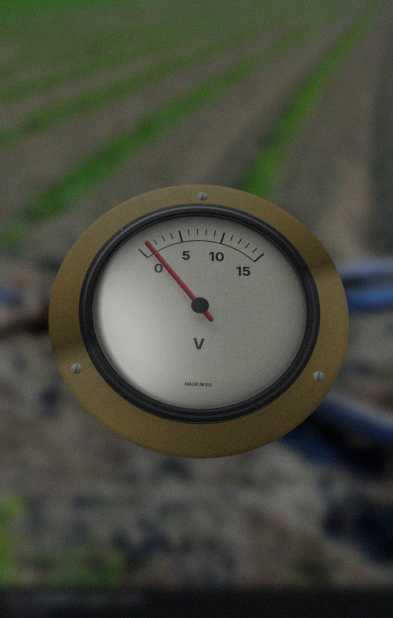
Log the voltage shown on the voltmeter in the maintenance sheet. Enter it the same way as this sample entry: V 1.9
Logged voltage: V 1
